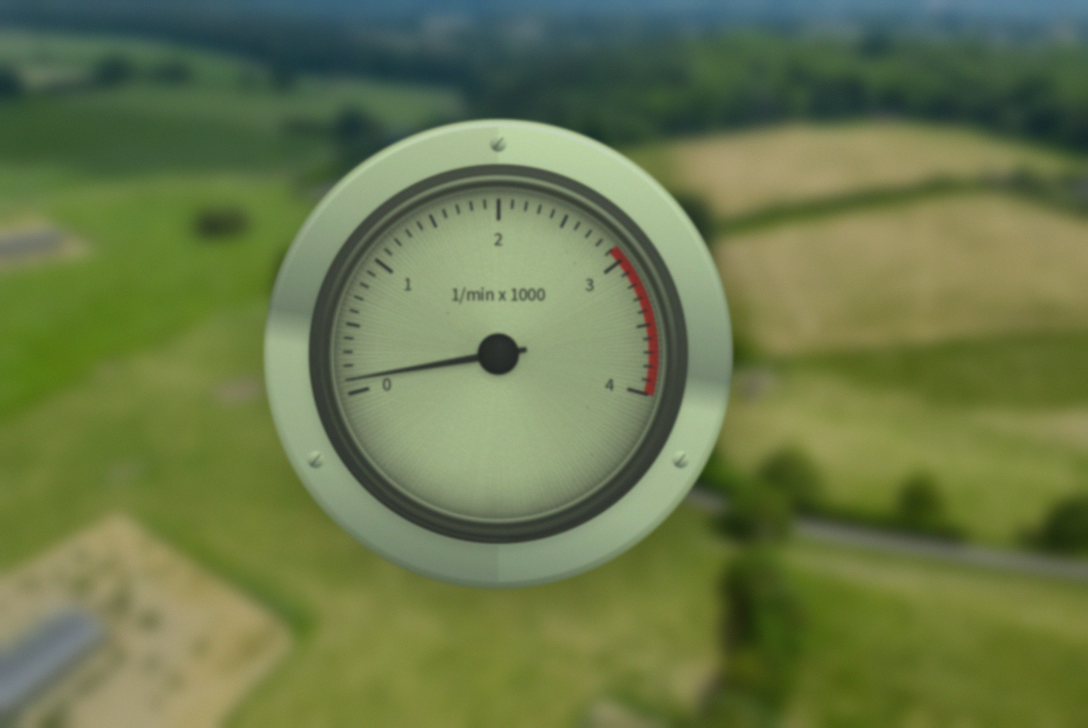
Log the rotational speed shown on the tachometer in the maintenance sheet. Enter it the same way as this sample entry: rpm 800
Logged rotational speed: rpm 100
